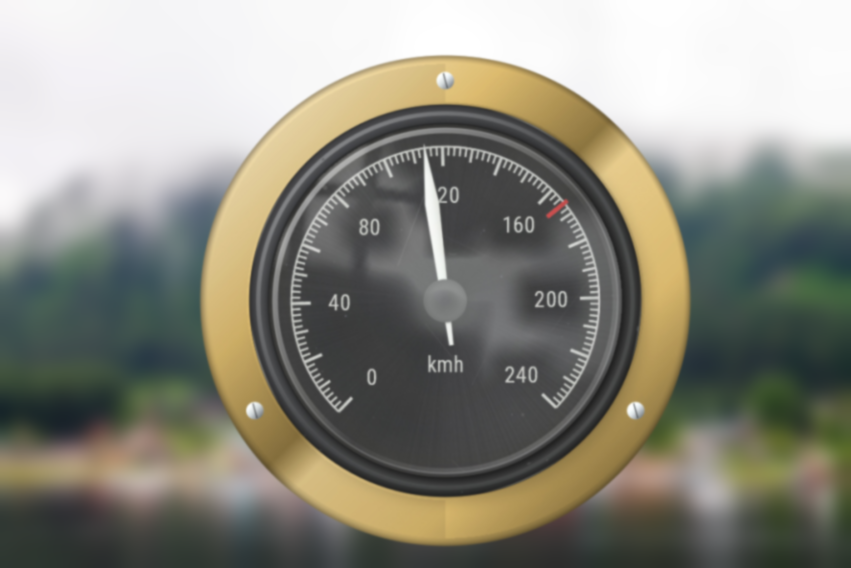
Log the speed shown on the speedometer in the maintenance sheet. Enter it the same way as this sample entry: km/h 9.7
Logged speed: km/h 114
